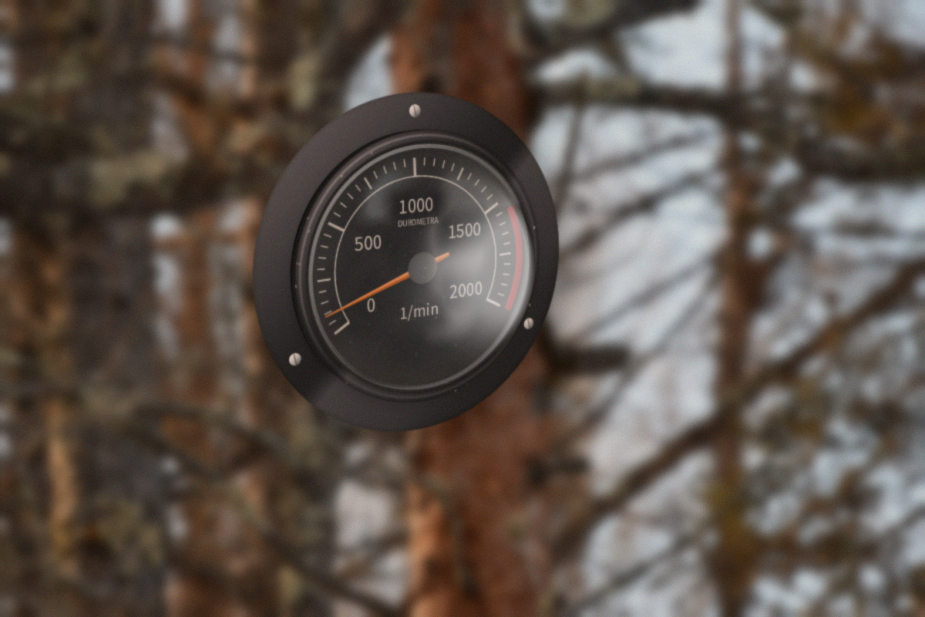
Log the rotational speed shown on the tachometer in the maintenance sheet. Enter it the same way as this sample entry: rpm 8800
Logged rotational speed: rpm 100
